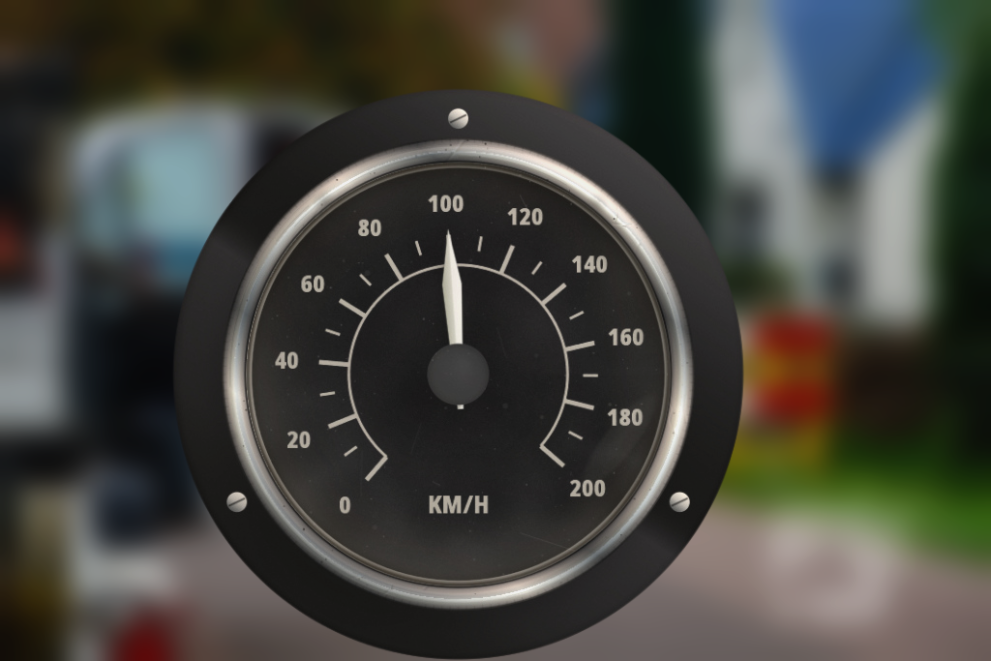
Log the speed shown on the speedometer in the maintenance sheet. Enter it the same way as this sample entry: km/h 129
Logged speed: km/h 100
